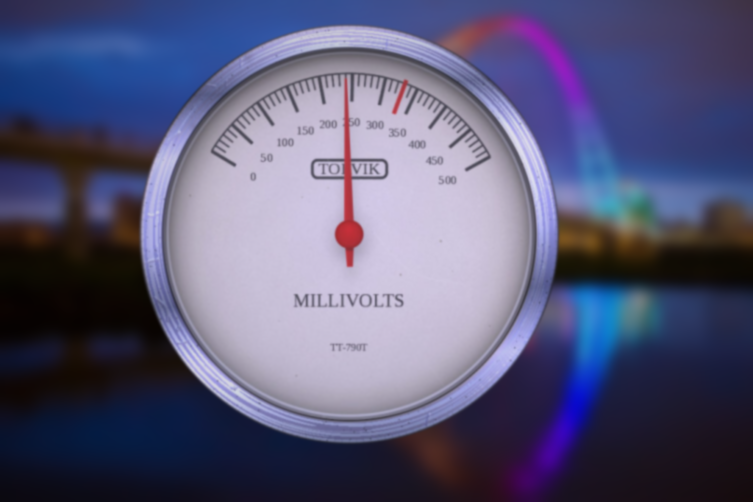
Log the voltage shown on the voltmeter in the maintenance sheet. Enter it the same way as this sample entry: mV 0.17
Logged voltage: mV 240
